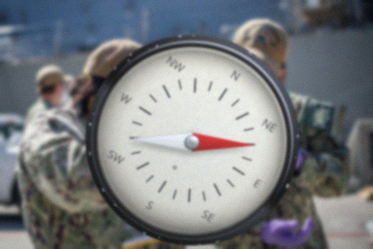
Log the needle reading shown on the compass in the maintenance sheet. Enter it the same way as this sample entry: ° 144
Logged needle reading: ° 60
